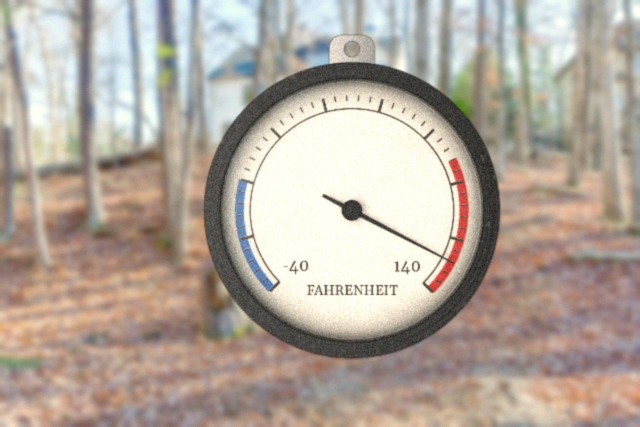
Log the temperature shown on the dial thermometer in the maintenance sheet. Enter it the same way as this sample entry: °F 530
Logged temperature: °F 128
